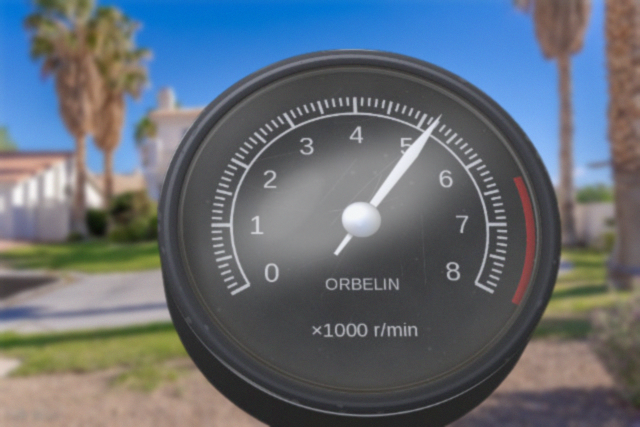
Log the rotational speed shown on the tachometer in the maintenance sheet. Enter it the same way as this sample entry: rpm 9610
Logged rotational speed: rpm 5200
